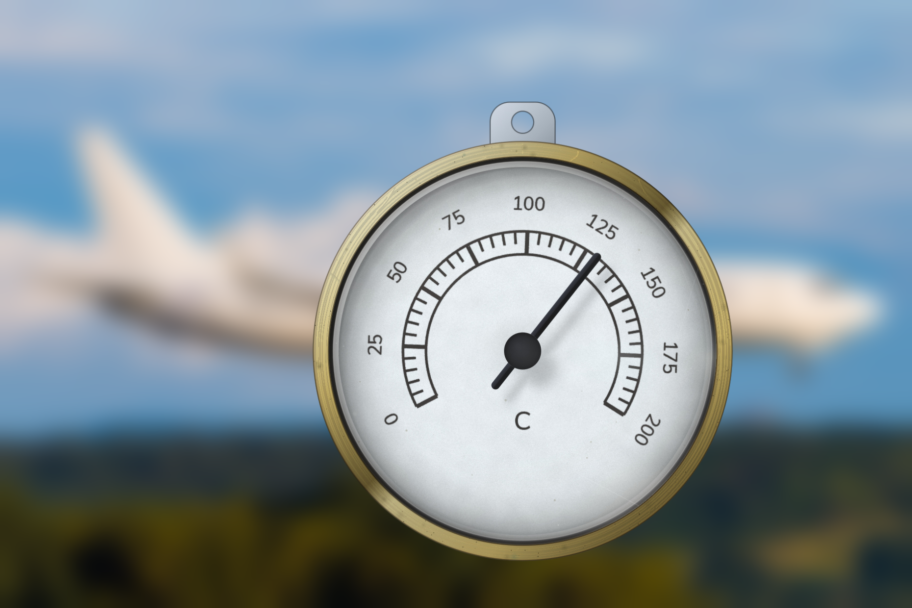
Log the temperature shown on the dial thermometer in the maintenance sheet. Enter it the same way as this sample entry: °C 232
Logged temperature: °C 130
